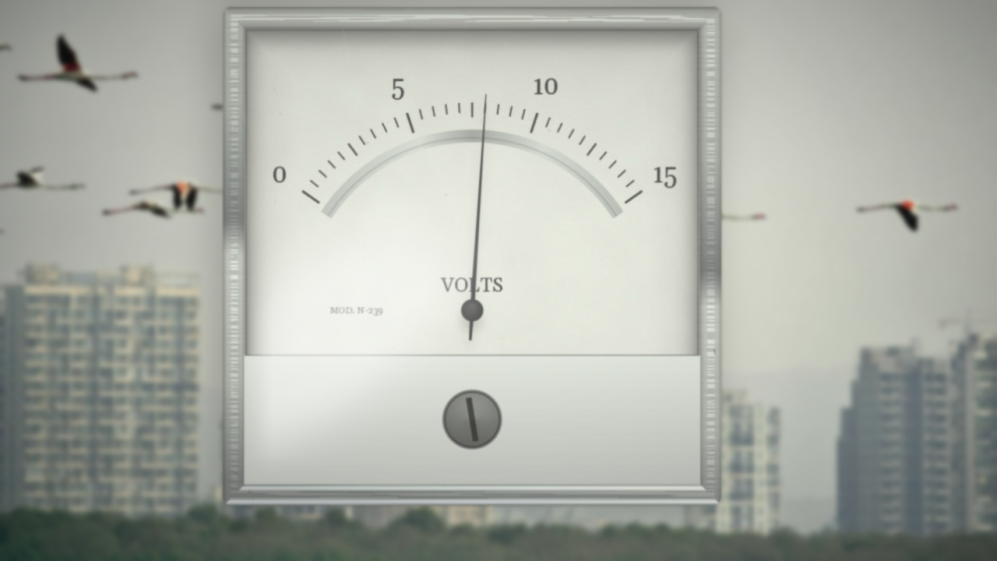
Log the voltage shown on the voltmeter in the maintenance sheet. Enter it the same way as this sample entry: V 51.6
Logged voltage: V 8
